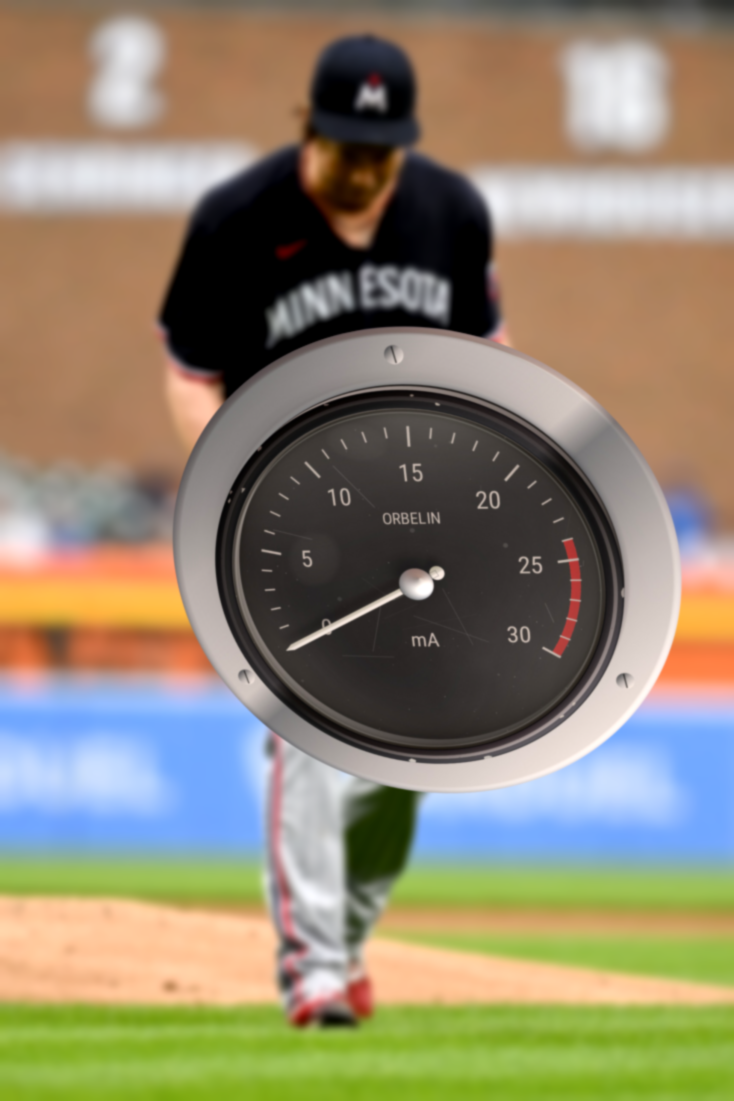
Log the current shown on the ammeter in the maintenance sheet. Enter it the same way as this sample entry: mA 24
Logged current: mA 0
